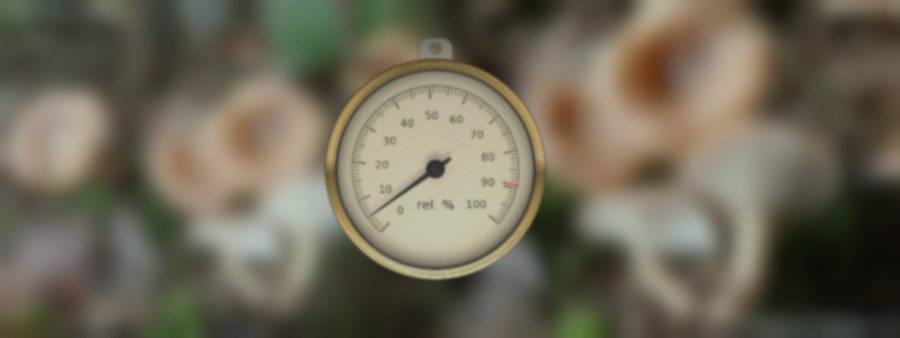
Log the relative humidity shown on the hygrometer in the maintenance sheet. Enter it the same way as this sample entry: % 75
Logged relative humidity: % 5
